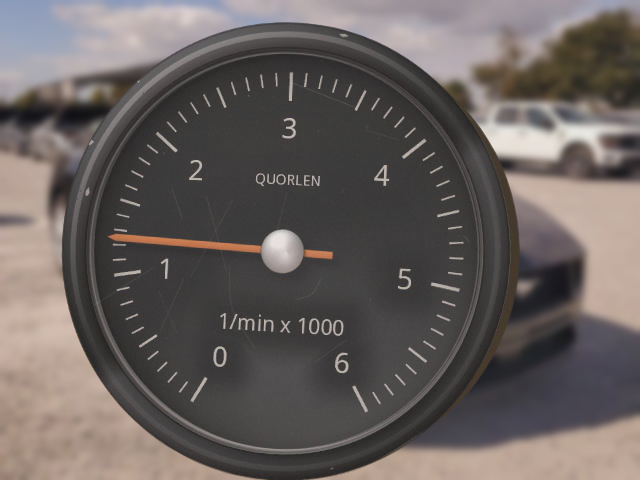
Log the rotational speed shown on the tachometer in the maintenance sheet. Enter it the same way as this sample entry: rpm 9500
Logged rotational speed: rpm 1250
